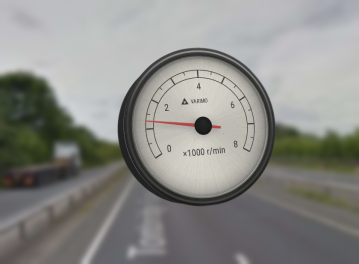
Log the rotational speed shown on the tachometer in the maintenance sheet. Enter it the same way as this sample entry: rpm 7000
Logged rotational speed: rpm 1250
